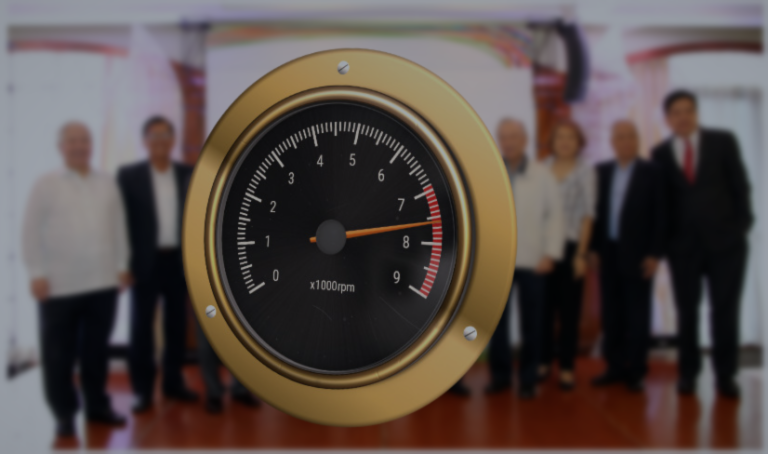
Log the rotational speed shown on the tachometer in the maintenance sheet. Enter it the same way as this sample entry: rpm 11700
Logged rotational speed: rpm 7600
